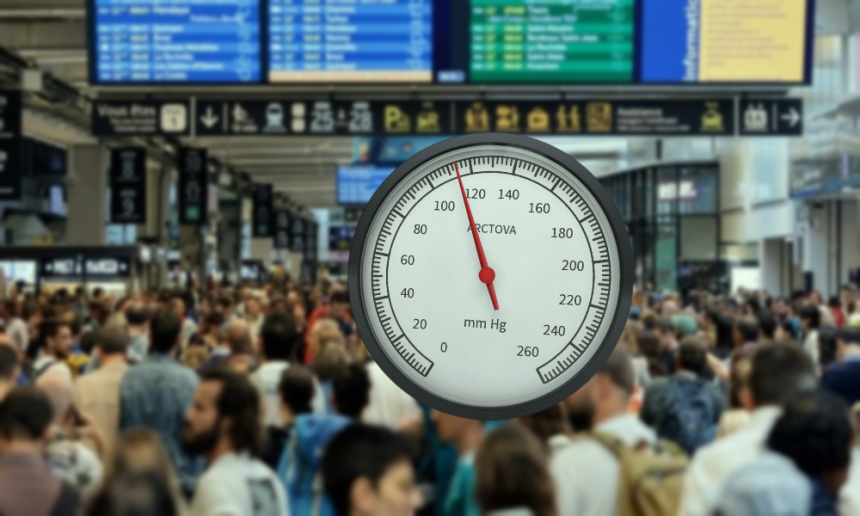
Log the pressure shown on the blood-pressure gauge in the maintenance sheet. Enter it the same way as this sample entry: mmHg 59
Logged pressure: mmHg 114
